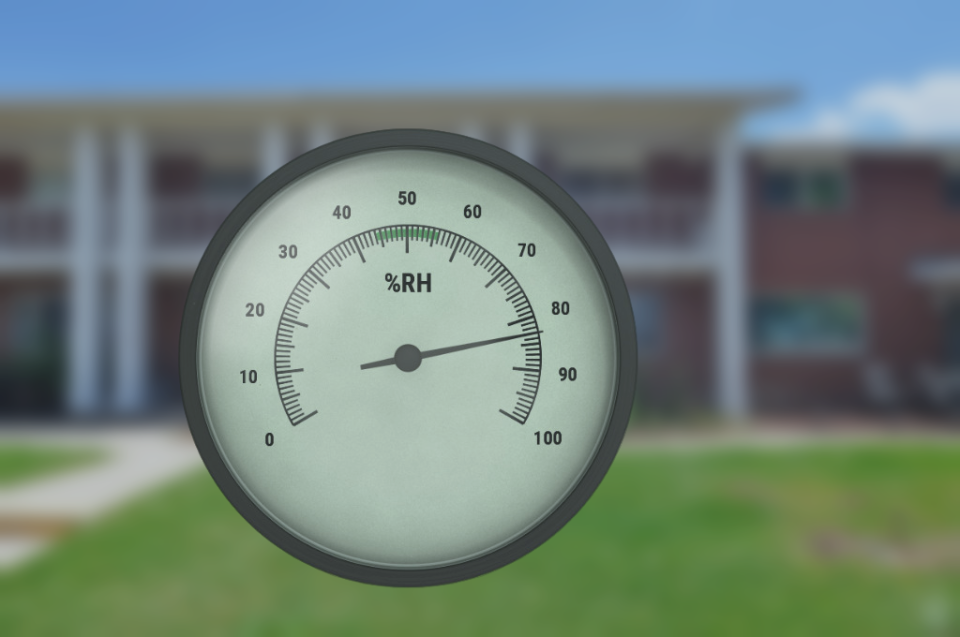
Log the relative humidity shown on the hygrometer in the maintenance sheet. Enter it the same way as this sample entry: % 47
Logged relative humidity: % 83
